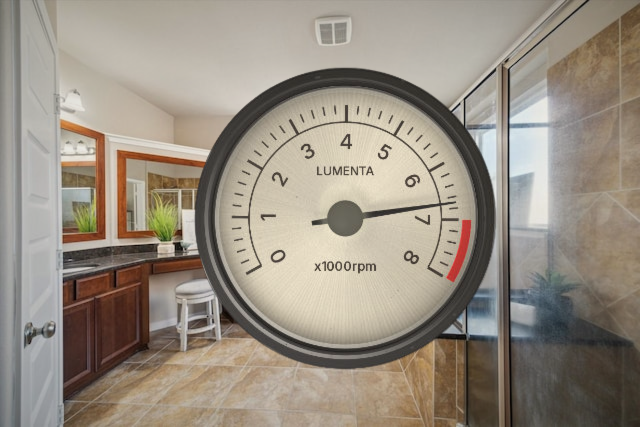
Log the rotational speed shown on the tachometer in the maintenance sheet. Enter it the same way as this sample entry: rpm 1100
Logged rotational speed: rpm 6700
